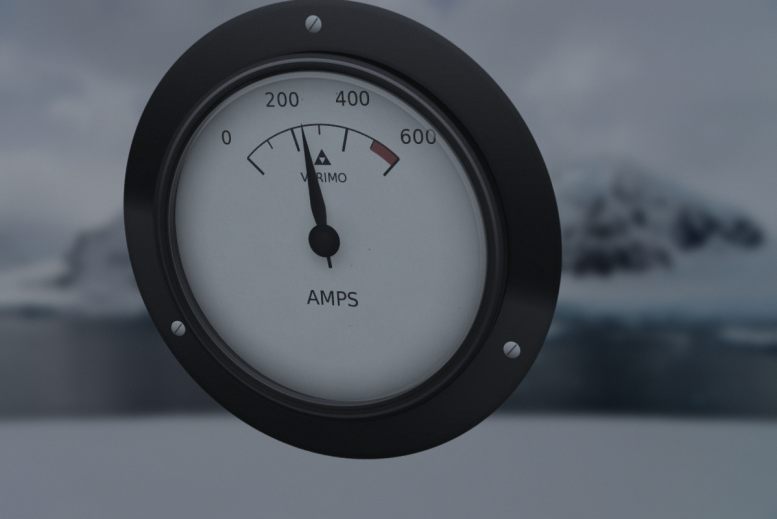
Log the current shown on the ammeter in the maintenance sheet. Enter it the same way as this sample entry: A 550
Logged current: A 250
